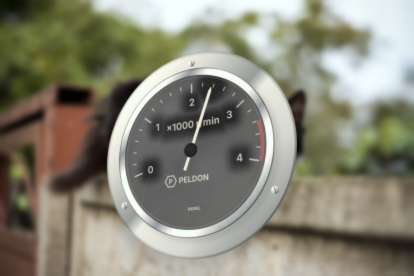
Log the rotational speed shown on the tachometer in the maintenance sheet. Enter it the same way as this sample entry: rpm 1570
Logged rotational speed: rpm 2400
